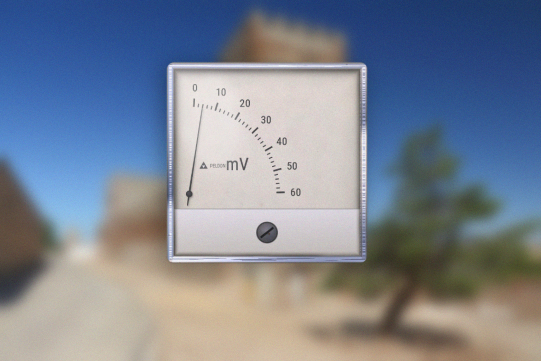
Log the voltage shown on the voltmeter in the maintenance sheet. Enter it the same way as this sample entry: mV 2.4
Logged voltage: mV 4
